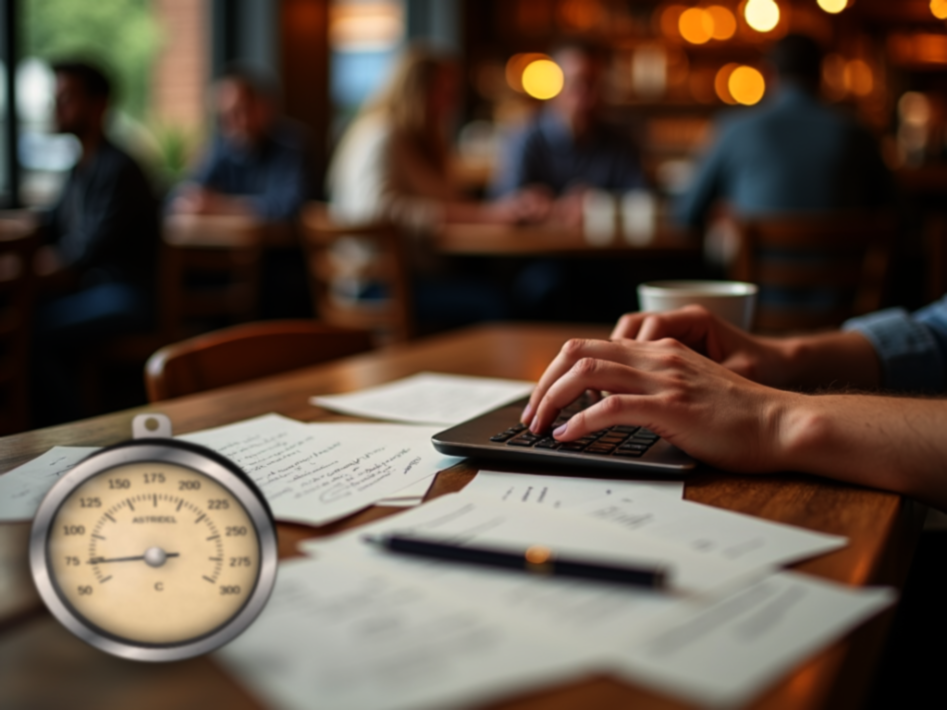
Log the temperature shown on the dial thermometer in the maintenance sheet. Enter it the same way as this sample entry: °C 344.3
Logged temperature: °C 75
